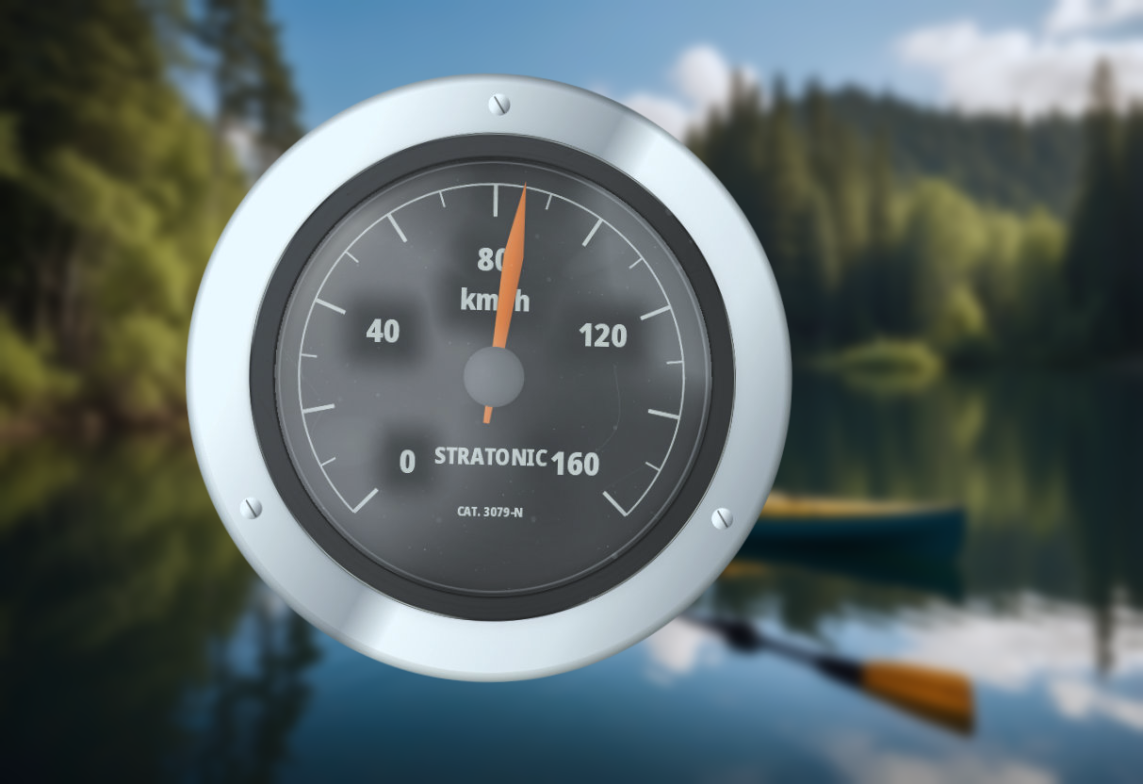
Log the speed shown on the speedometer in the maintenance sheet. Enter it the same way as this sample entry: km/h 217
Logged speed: km/h 85
